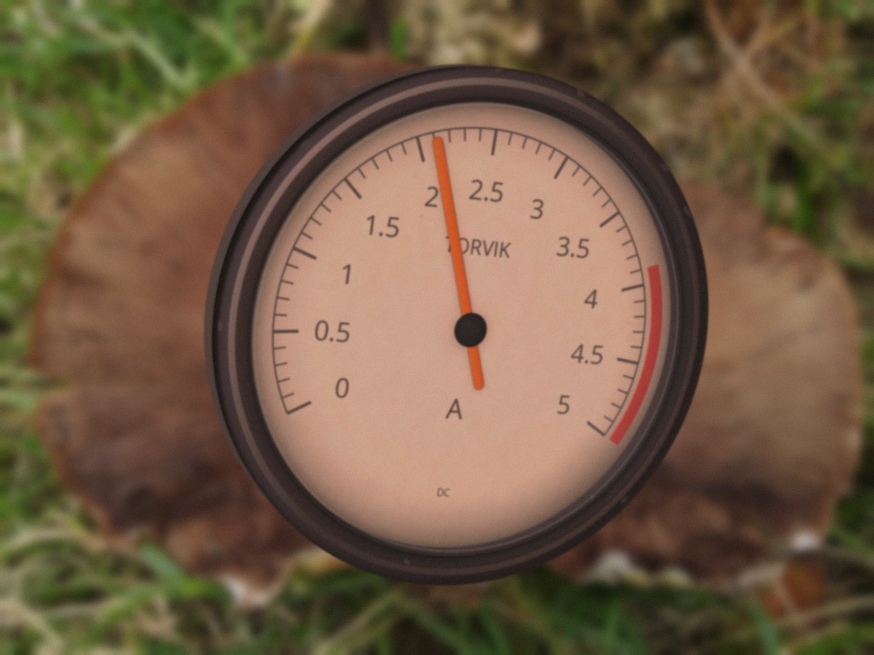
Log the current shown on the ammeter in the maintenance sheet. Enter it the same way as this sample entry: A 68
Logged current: A 2.1
